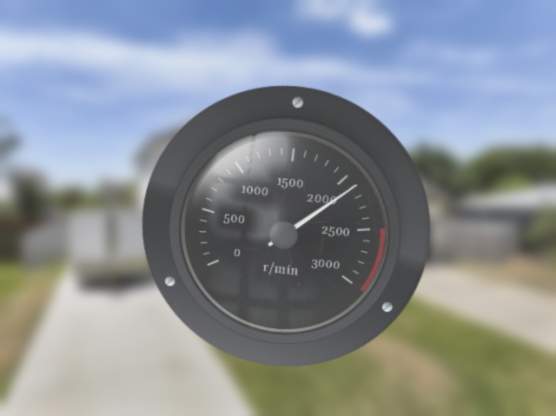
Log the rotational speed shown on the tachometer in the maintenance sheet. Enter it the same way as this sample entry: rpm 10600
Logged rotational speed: rpm 2100
